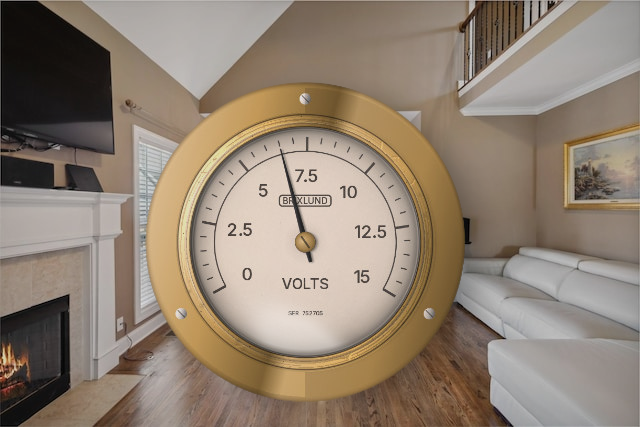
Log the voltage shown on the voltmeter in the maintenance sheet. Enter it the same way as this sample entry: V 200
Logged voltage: V 6.5
